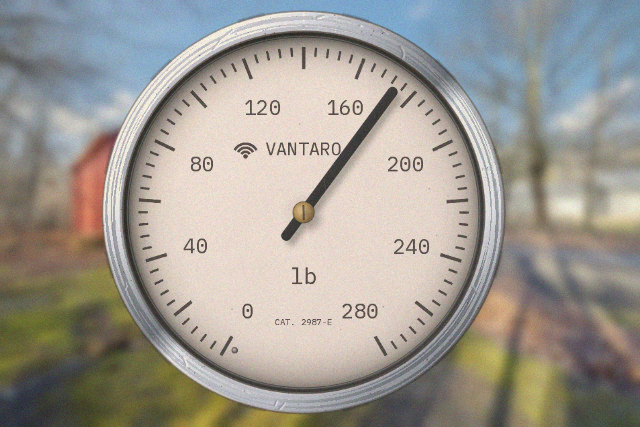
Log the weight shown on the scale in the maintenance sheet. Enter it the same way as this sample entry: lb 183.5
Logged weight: lb 174
